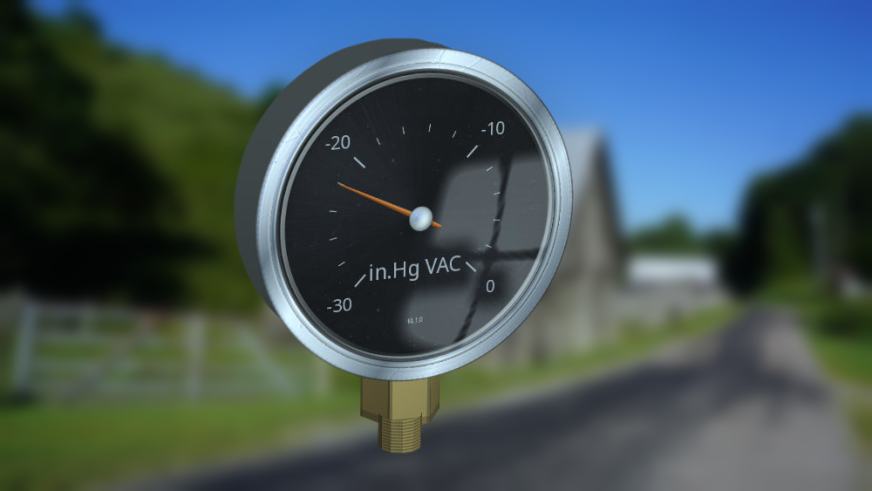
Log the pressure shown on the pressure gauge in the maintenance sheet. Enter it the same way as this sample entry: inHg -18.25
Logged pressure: inHg -22
